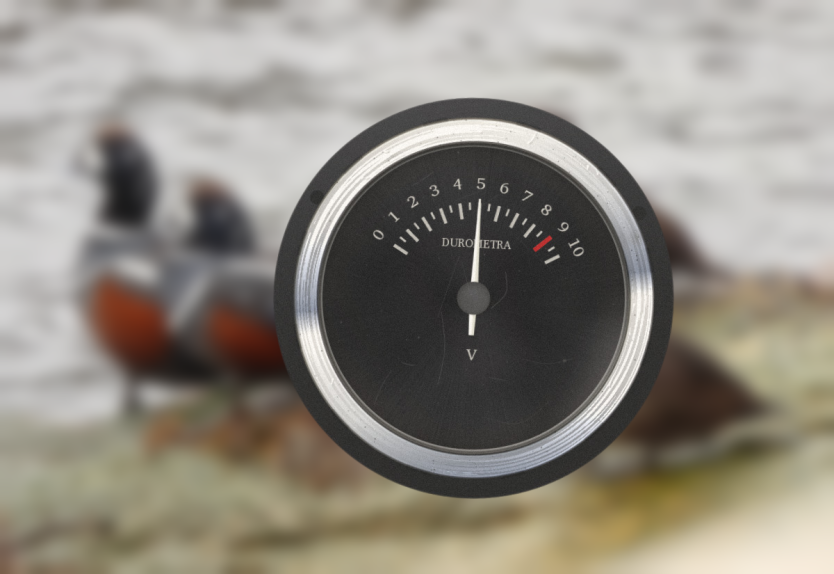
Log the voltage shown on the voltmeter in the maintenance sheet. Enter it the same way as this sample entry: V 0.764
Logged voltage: V 5
